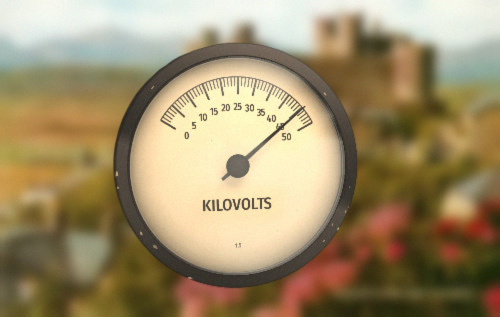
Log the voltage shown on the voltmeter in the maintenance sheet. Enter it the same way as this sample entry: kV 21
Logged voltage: kV 45
